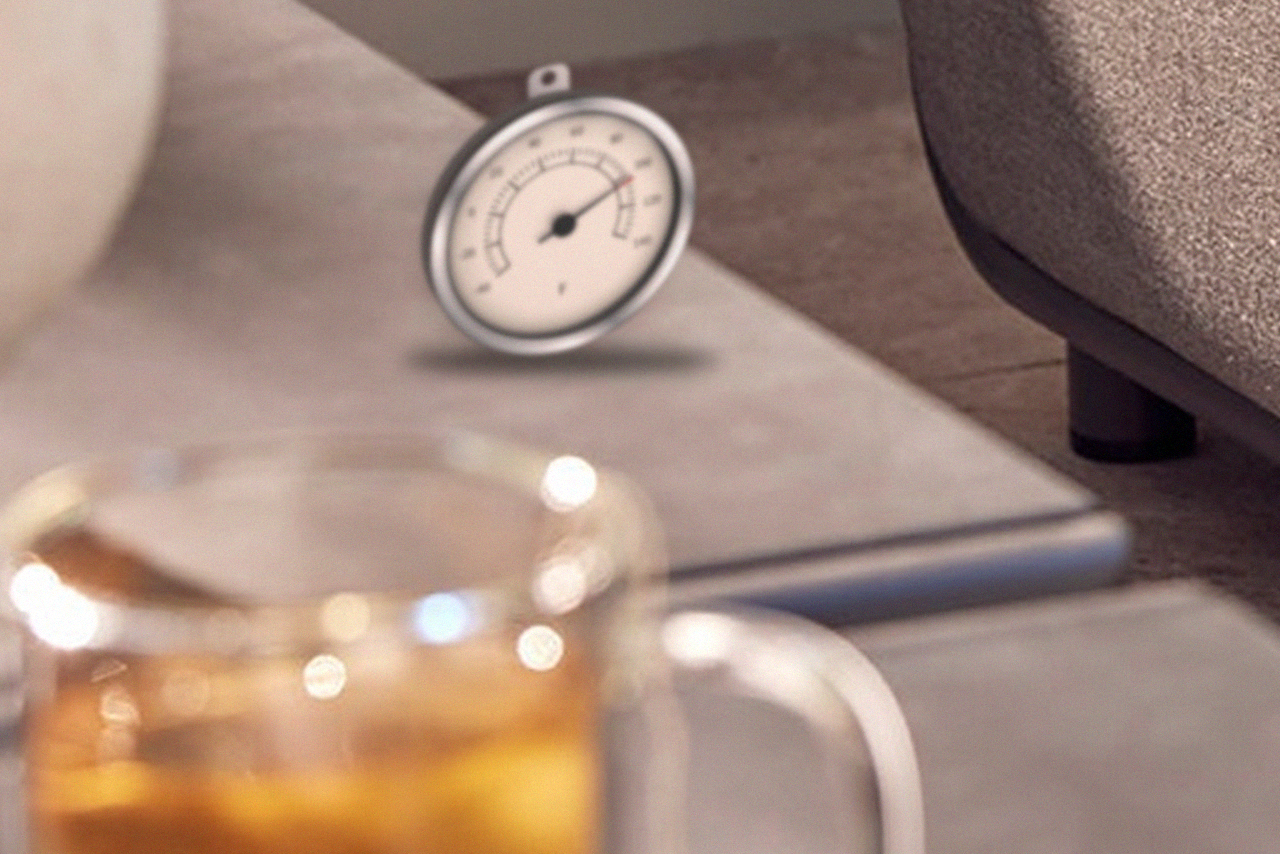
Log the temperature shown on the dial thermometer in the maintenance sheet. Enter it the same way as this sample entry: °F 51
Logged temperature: °F 100
